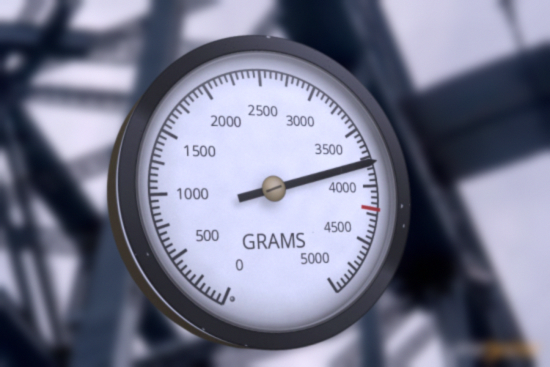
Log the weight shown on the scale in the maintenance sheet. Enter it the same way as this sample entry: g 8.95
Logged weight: g 3800
